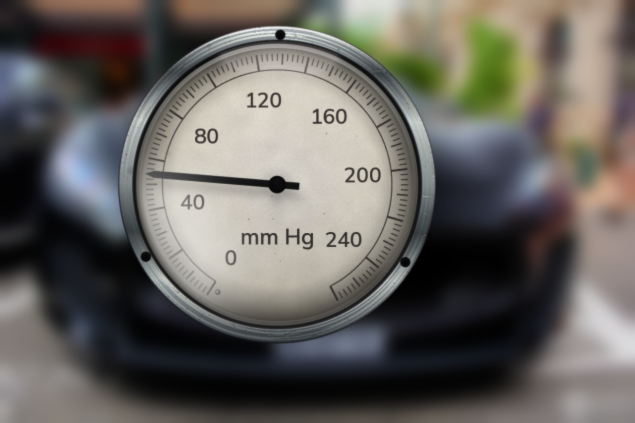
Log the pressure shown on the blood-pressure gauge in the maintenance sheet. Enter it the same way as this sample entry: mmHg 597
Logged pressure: mmHg 54
